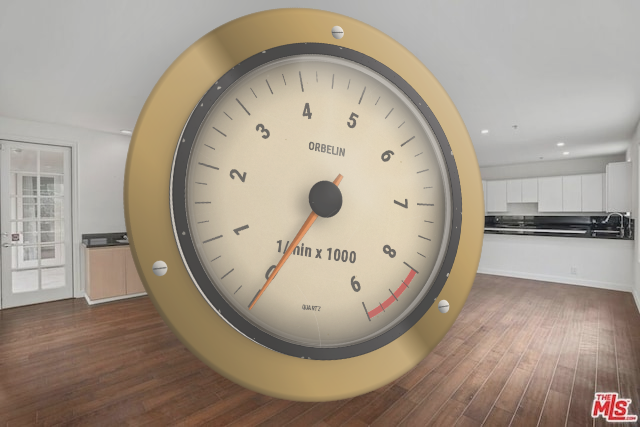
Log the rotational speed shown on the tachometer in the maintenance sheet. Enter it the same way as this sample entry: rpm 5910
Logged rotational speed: rpm 0
